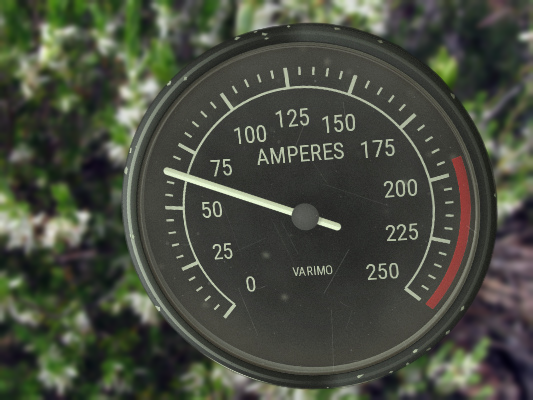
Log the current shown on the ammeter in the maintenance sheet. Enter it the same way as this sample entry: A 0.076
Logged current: A 65
